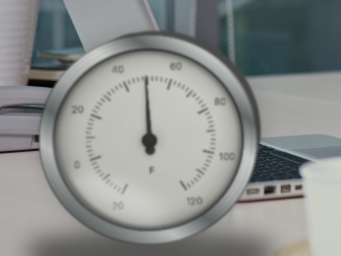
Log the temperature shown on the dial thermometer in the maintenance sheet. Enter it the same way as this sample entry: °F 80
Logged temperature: °F 50
